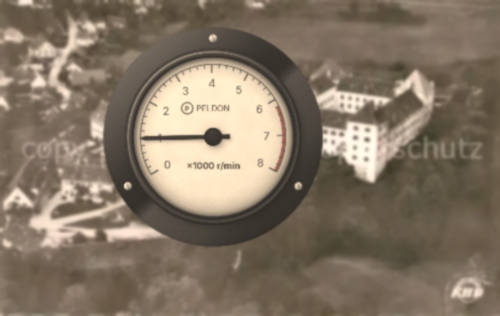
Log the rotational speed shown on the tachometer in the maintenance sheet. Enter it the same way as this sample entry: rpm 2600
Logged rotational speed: rpm 1000
